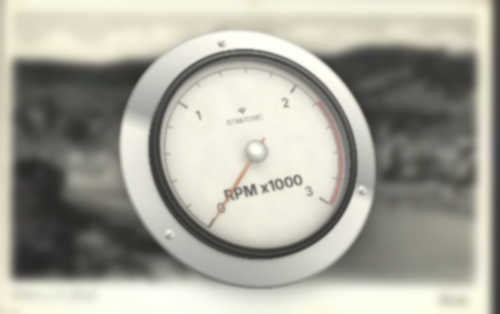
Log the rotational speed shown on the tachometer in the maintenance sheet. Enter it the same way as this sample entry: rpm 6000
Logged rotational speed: rpm 0
